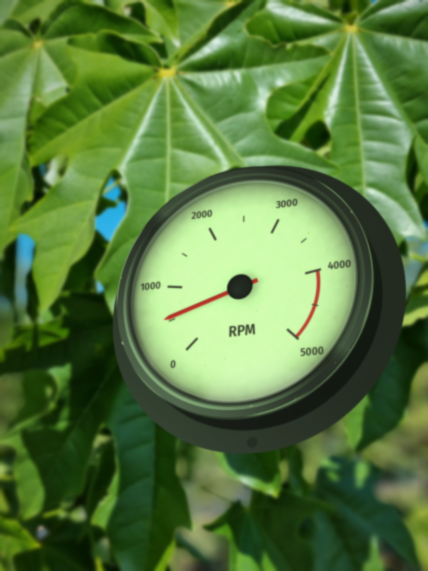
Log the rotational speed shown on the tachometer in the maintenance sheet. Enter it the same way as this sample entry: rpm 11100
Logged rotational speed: rpm 500
